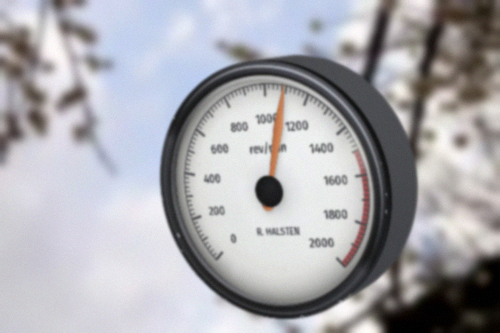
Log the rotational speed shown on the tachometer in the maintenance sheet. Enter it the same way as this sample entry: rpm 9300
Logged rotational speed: rpm 1100
